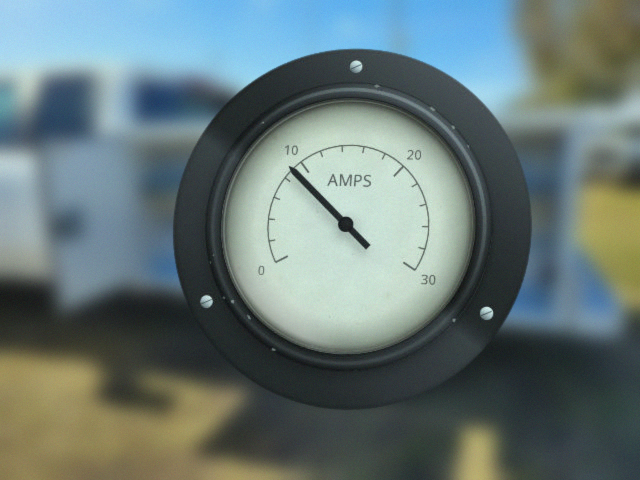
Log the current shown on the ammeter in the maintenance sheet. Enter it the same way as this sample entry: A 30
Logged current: A 9
